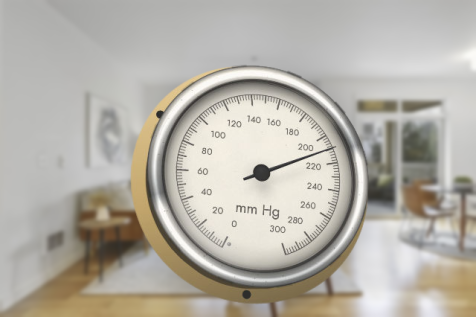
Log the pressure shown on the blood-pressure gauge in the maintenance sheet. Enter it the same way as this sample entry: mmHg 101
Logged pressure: mmHg 210
